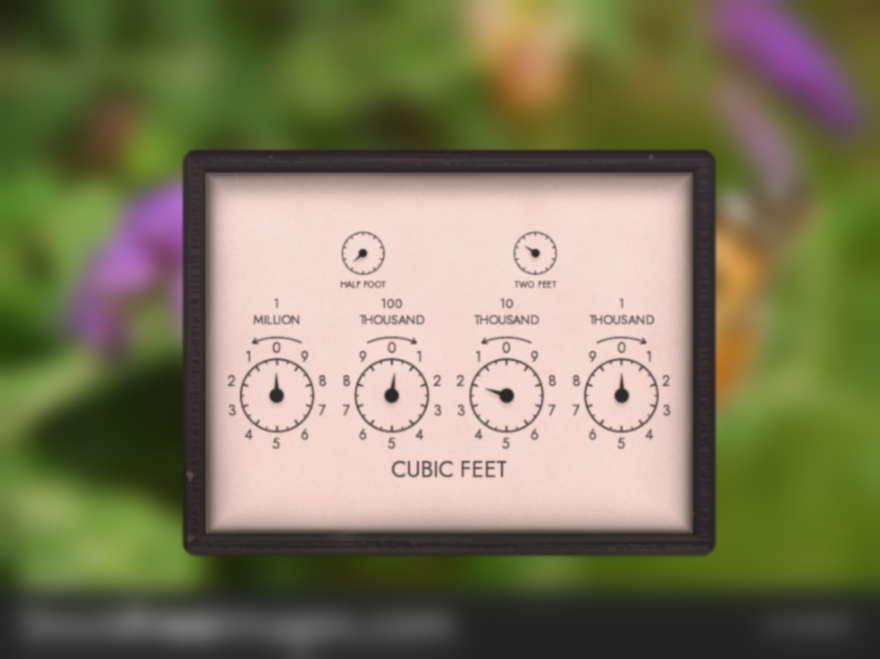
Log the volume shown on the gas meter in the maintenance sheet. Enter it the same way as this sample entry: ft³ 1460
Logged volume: ft³ 2000
